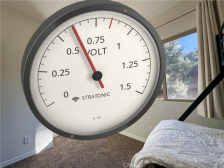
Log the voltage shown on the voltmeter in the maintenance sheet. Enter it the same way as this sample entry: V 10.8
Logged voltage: V 0.6
